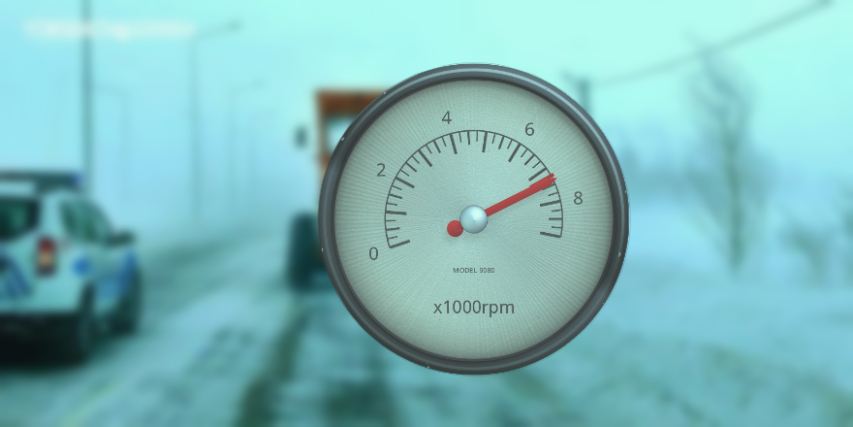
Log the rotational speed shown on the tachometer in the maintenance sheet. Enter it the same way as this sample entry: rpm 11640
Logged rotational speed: rpm 7375
